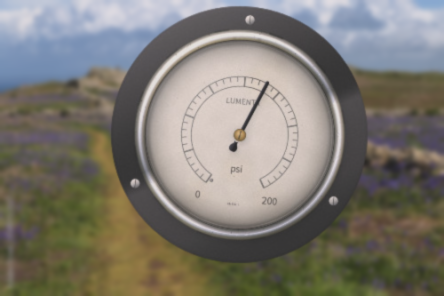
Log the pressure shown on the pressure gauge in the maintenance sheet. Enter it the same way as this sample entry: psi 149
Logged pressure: psi 115
